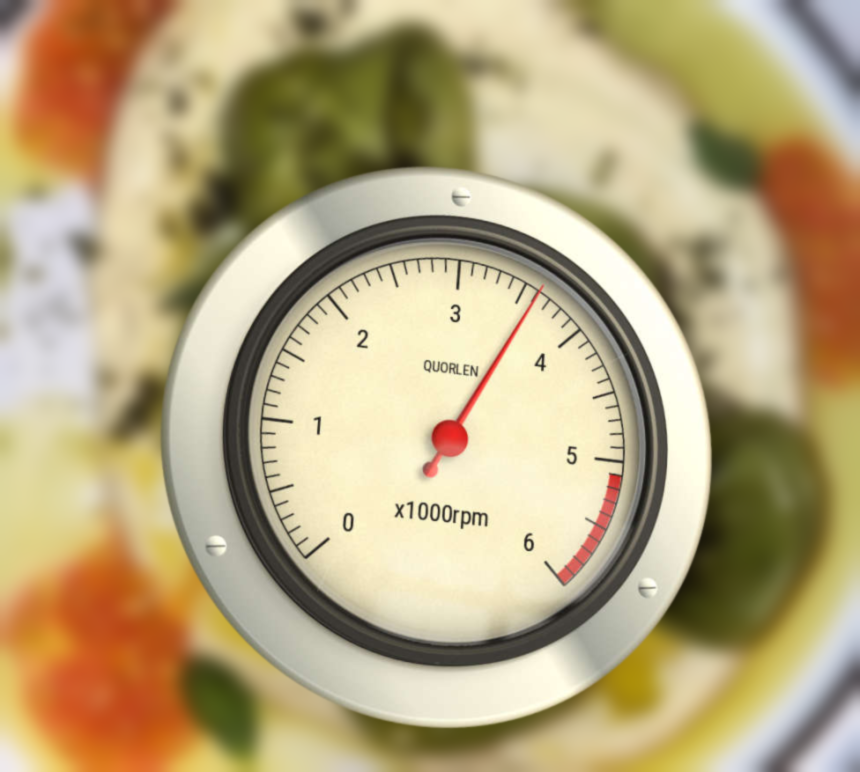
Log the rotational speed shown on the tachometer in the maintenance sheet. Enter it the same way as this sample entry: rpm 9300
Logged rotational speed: rpm 3600
